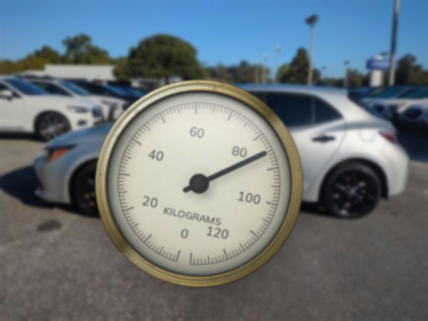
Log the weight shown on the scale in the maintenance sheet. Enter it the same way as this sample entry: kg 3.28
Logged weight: kg 85
